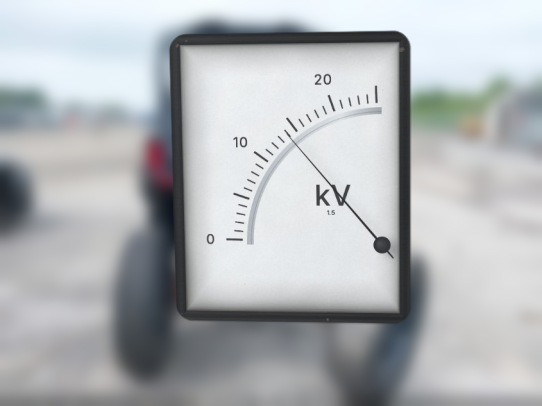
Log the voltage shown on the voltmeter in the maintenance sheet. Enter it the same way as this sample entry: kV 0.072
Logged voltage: kV 14
